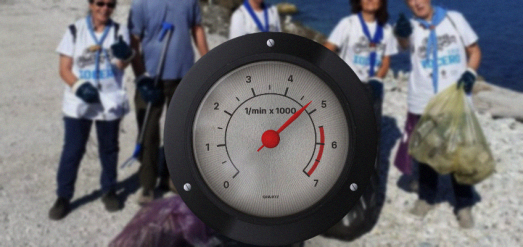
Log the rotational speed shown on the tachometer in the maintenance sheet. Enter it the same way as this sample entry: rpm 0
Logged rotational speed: rpm 4750
